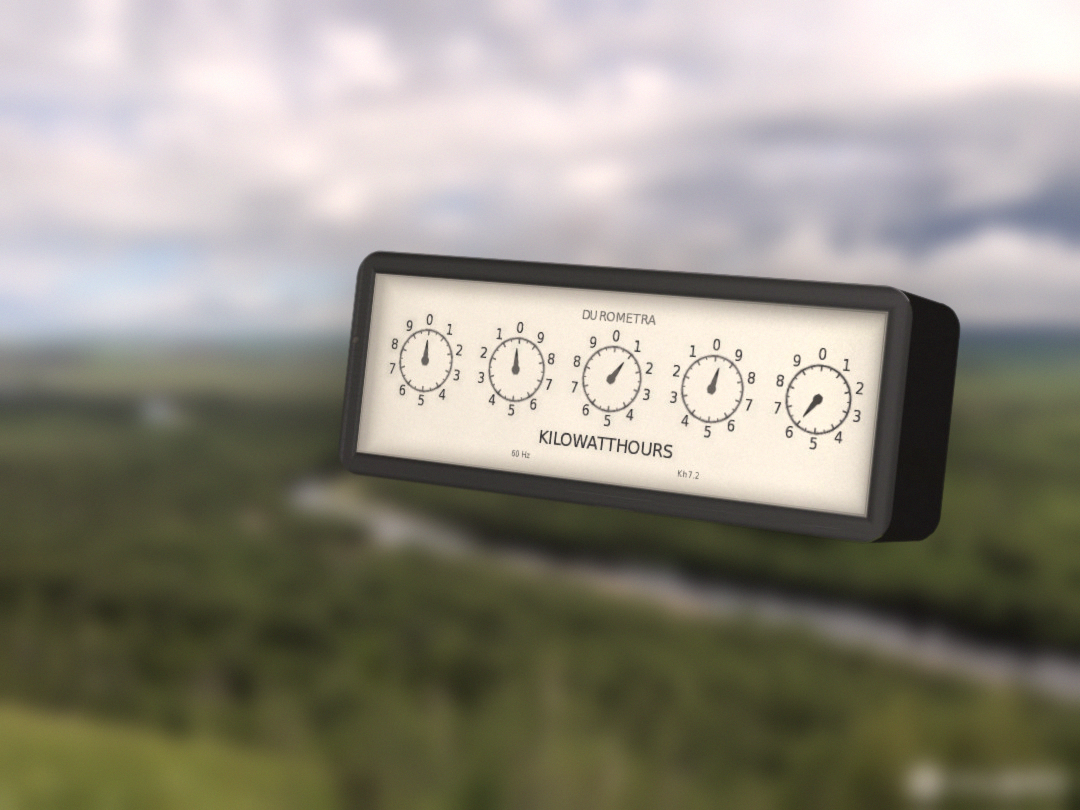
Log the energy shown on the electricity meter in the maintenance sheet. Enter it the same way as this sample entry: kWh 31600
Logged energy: kWh 96
